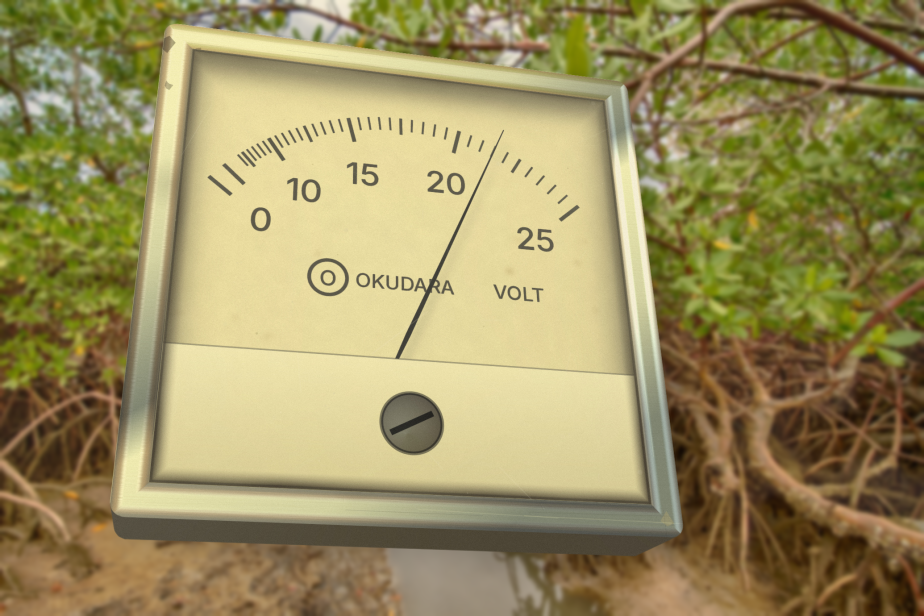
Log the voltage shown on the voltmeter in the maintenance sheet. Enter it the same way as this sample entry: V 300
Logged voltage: V 21.5
